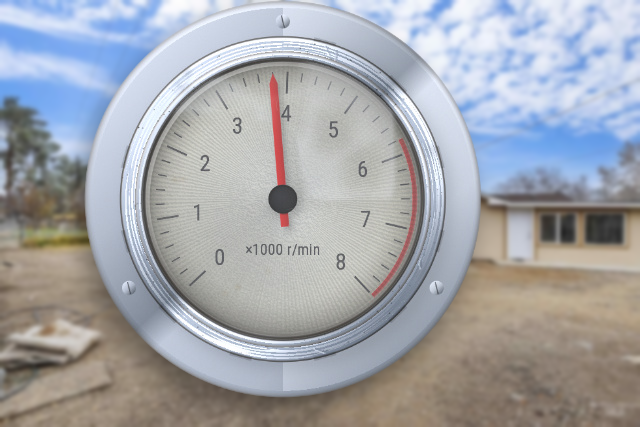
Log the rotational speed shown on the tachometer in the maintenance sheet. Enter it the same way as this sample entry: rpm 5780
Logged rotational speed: rpm 3800
